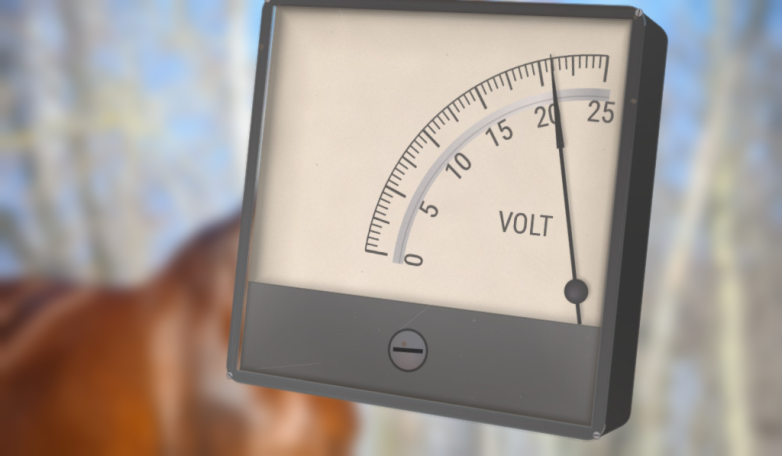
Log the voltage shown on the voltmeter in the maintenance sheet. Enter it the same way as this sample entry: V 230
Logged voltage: V 21
